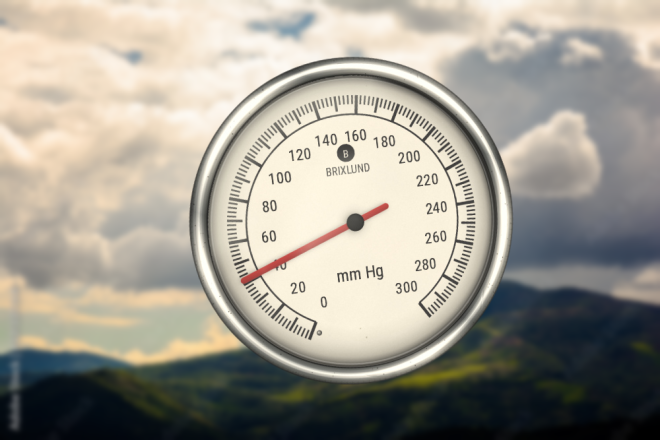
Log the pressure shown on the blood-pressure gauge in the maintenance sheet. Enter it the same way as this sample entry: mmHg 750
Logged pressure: mmHg 42
